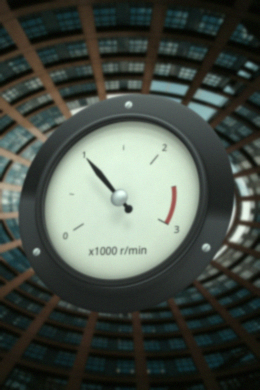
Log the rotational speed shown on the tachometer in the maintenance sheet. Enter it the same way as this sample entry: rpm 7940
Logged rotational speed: rpm 1000
